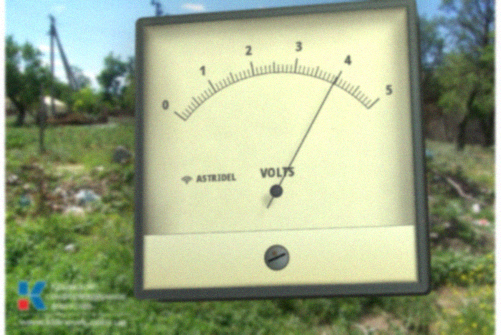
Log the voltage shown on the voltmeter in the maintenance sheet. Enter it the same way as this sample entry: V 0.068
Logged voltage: V 4
